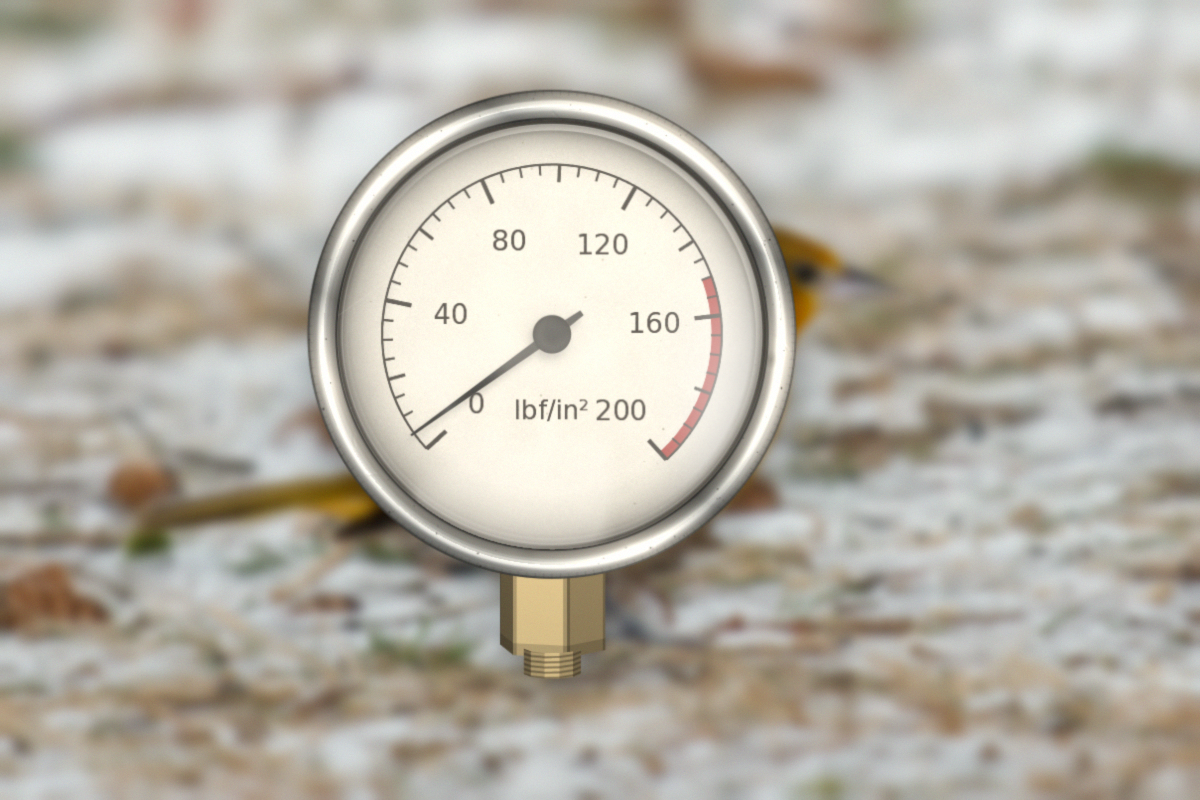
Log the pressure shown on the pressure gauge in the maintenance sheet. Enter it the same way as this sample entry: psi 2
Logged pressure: psi 5
